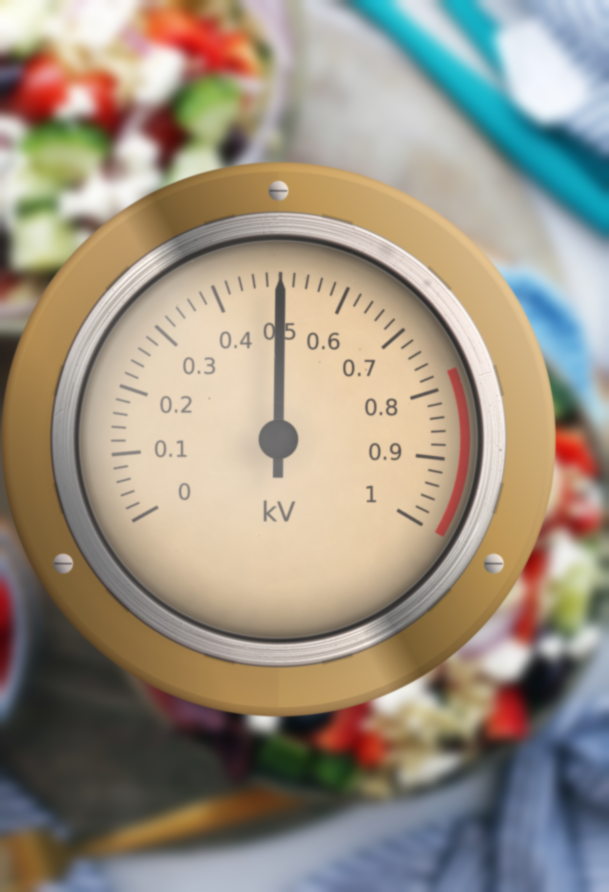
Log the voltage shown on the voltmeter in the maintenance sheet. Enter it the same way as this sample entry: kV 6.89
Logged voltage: kV 0.5
